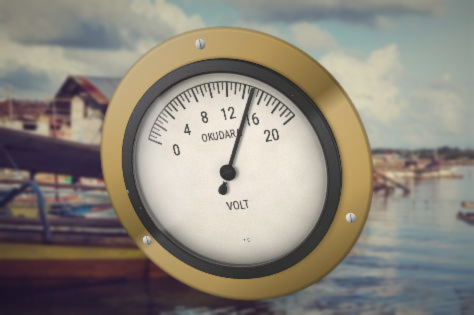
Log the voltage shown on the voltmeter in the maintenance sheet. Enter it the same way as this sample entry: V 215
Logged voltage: V 15
